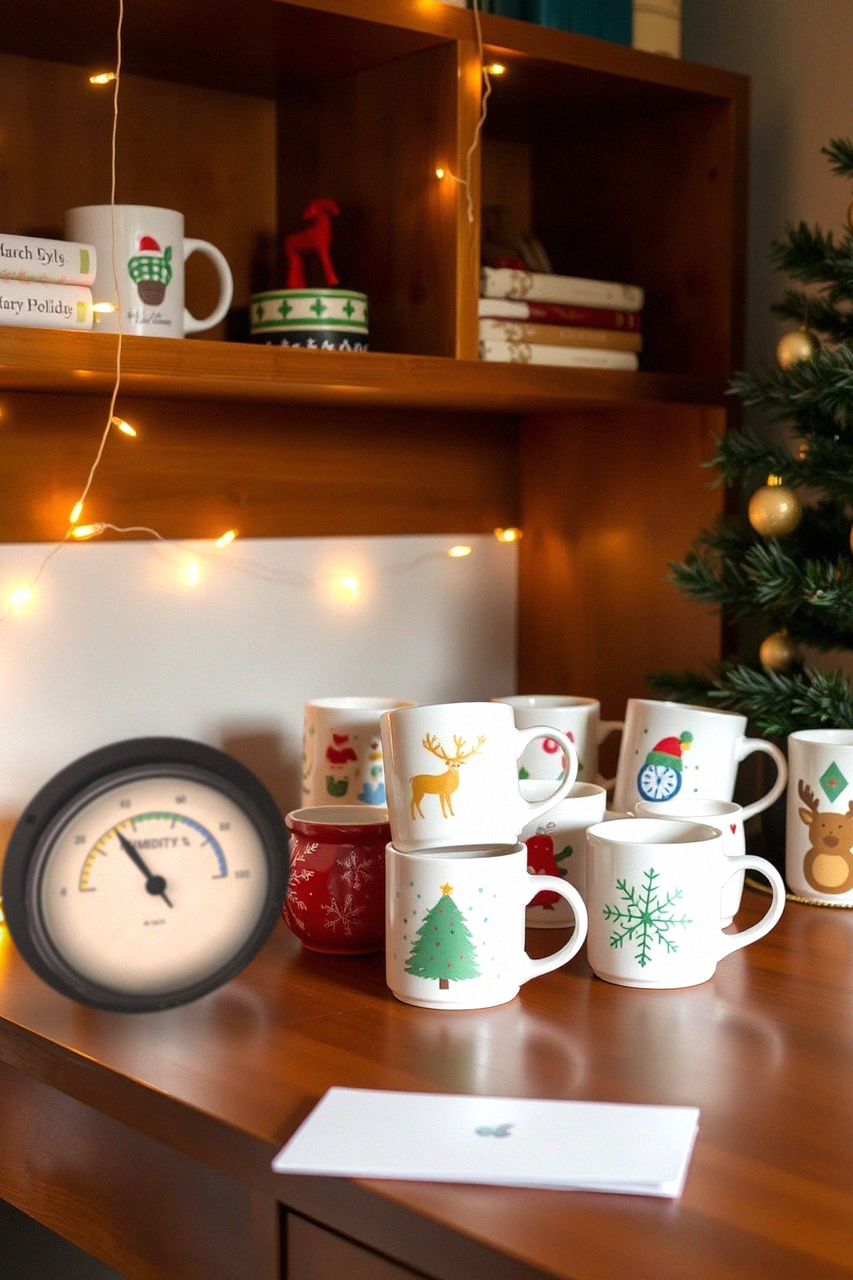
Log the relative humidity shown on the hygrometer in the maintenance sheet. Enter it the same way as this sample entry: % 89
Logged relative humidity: % 32
